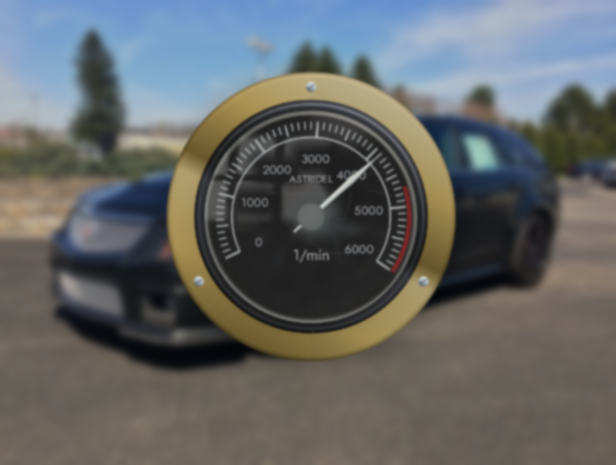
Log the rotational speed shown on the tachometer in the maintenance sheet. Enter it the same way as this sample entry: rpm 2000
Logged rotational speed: rpm 4100
